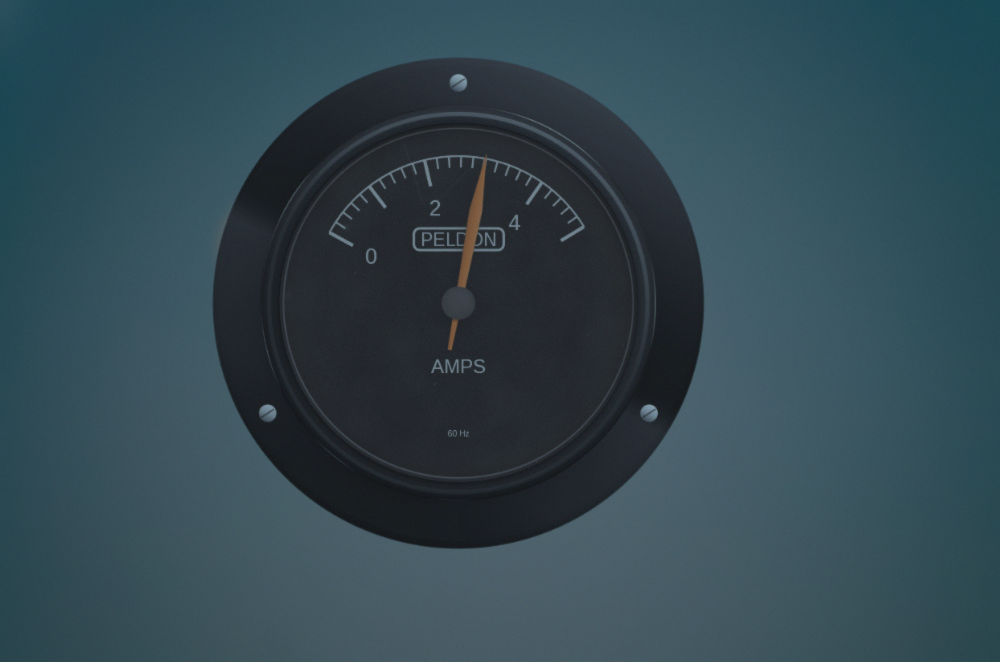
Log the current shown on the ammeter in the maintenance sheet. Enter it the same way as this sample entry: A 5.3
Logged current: A 3
